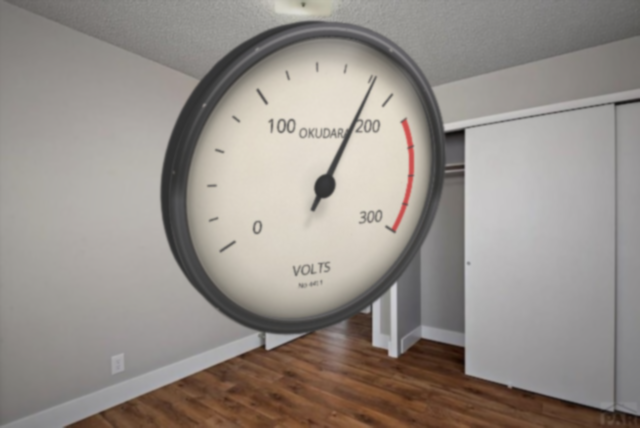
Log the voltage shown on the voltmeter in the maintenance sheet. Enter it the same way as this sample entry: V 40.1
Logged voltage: V 180
